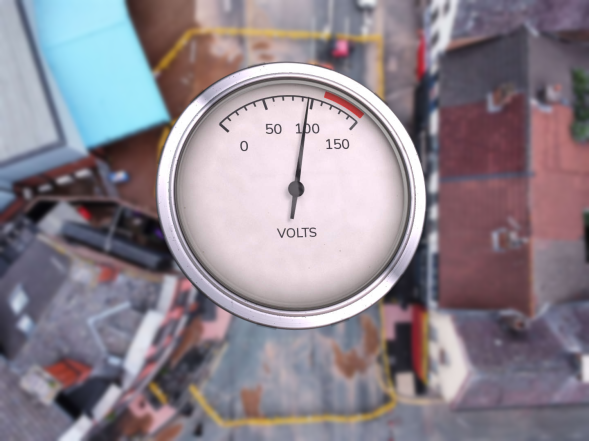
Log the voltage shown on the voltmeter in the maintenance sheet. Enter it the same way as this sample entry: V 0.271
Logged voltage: V 95
